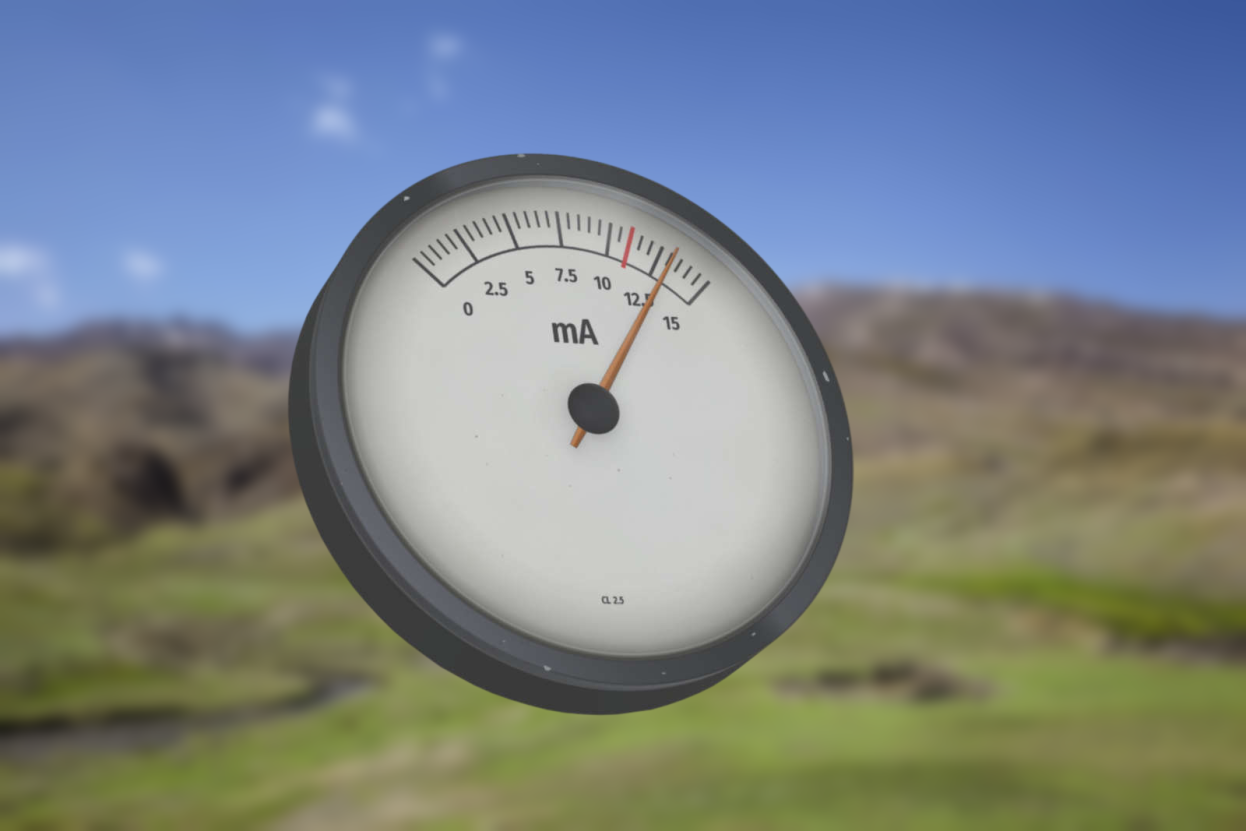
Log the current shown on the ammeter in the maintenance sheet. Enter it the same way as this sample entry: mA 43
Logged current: mA 13
